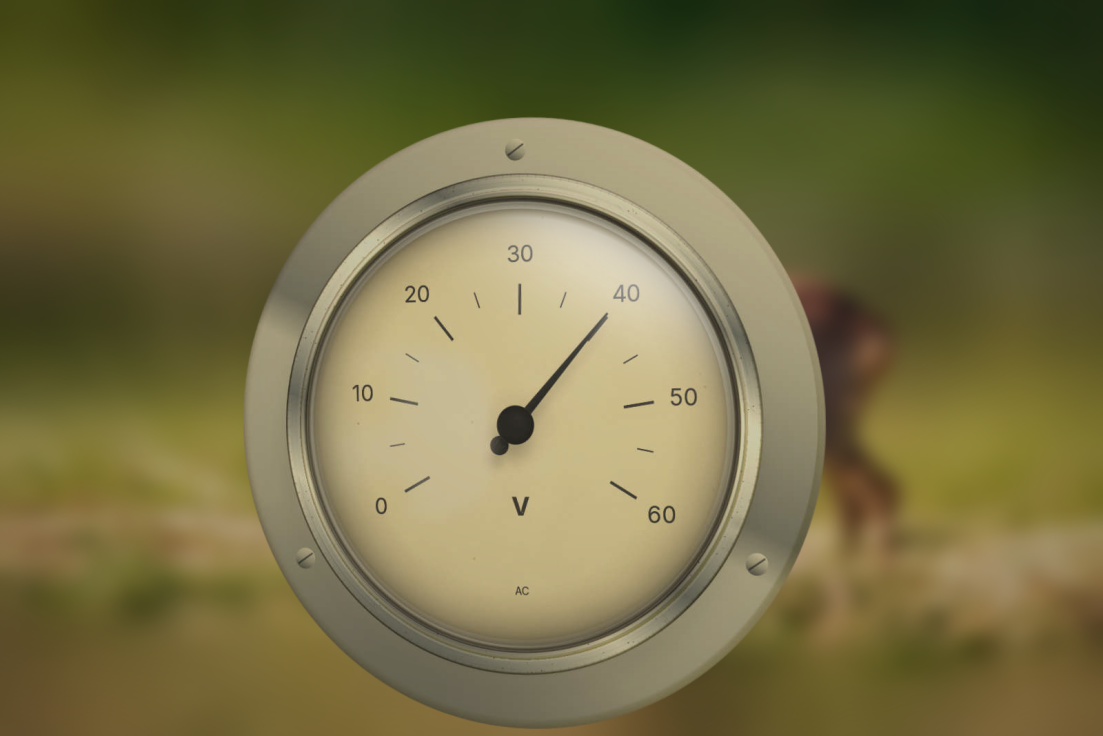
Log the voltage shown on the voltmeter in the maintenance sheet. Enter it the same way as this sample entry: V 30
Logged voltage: V 40
